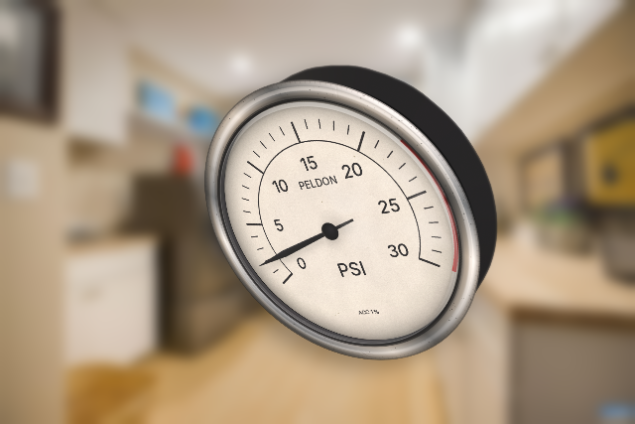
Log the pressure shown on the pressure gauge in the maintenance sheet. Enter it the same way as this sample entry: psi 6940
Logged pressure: psi 2
